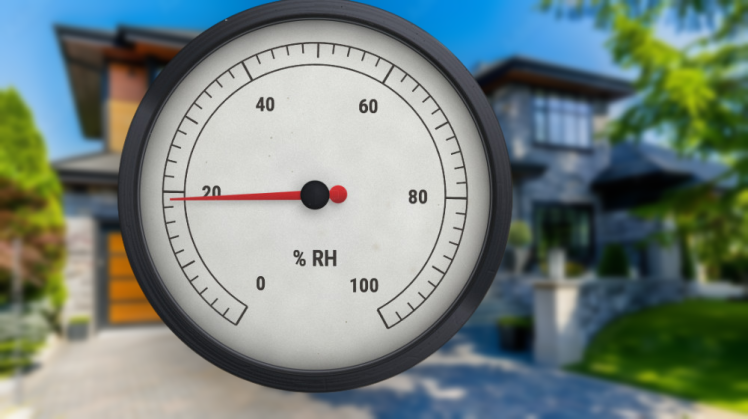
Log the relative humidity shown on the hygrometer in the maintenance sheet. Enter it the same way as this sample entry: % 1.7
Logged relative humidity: % 19
